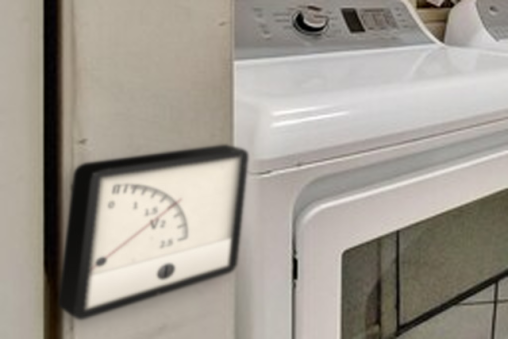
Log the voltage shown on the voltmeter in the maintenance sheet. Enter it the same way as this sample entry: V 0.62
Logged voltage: V 1.75
